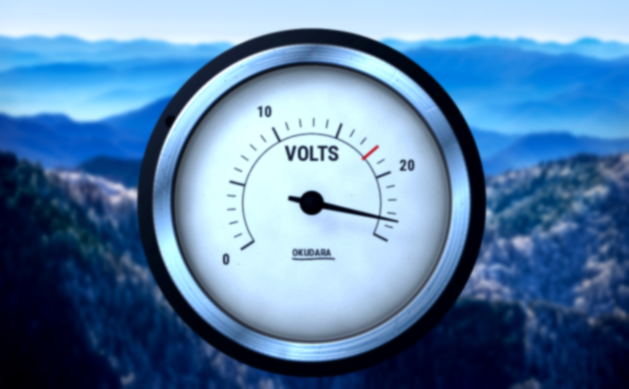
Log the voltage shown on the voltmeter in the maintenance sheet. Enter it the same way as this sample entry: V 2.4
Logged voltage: V 23.5
